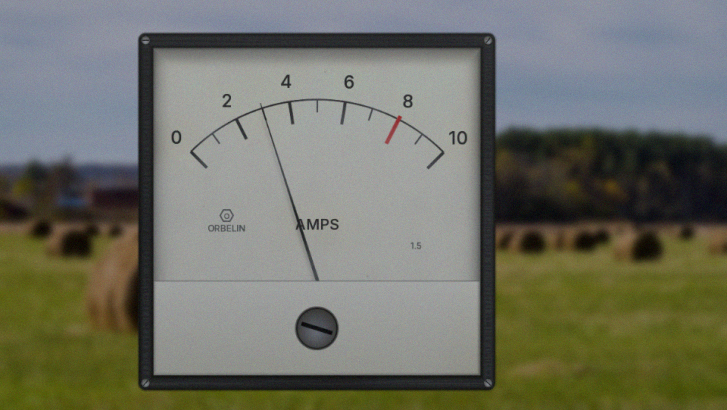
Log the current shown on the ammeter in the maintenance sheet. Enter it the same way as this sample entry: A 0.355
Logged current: A 3
